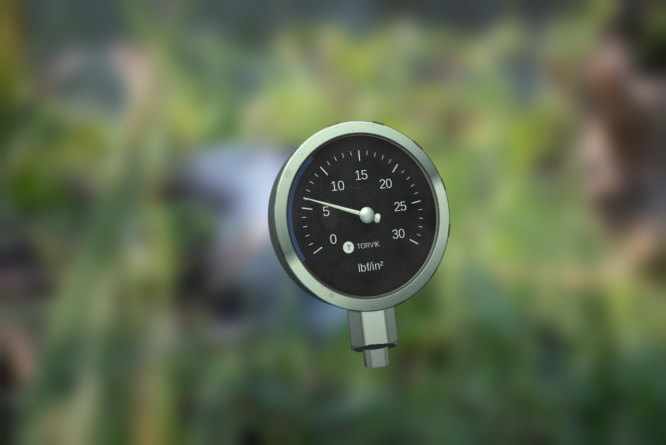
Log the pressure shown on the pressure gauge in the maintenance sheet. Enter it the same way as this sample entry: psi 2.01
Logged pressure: psi 6
